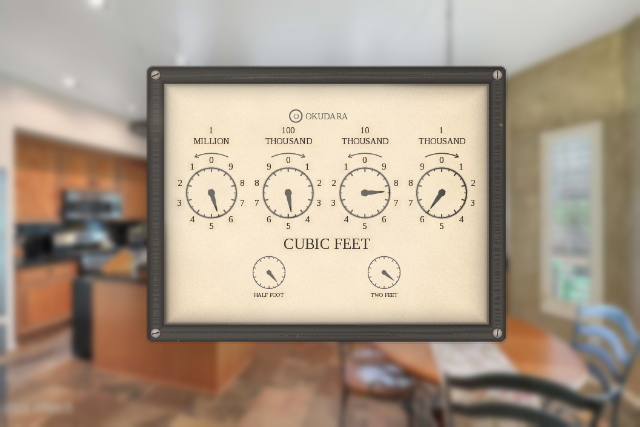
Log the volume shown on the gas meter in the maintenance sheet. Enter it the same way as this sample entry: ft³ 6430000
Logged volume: ft³ 547600
